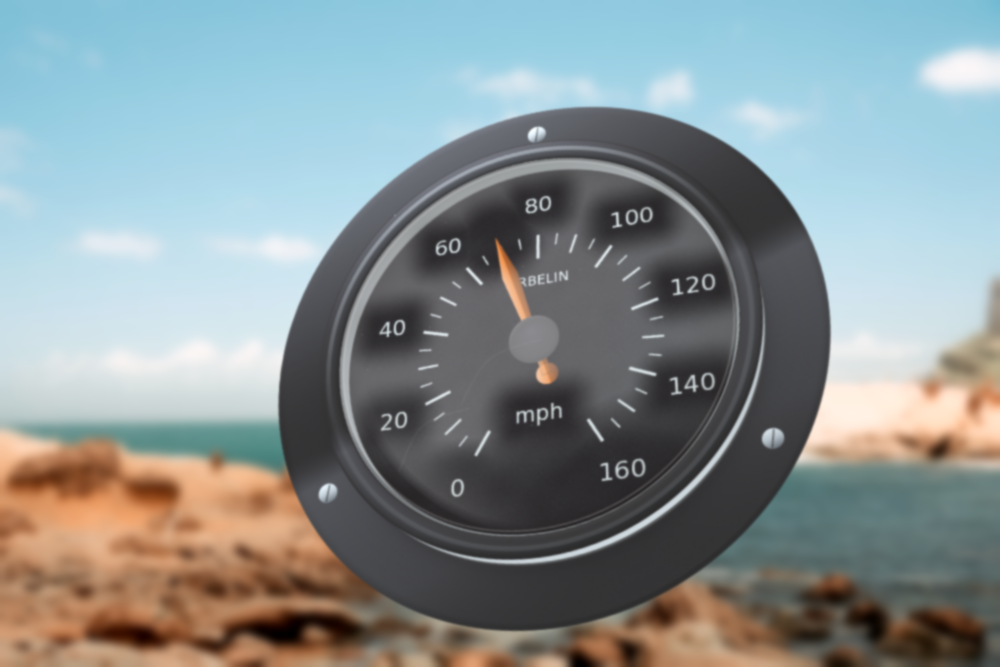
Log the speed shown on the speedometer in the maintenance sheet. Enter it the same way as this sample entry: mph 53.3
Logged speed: mph 70
